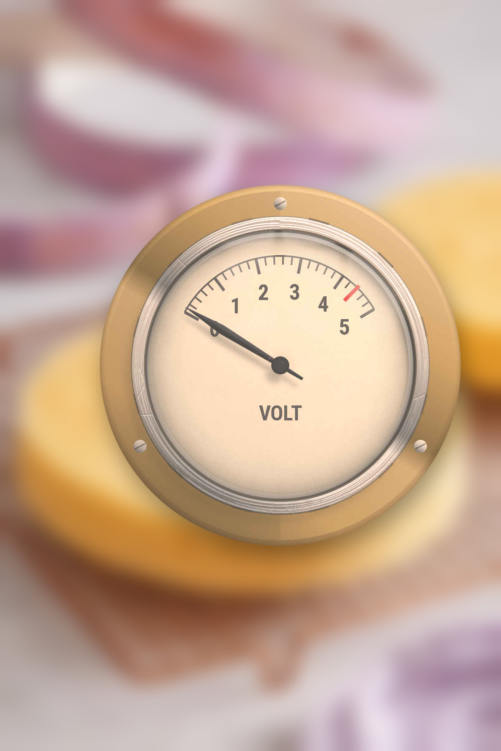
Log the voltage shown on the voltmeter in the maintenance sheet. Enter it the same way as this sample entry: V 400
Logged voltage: V 0.1
